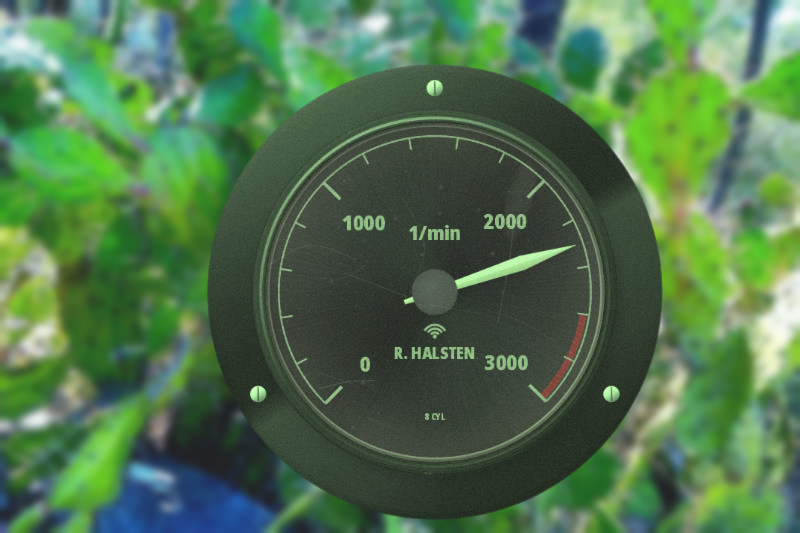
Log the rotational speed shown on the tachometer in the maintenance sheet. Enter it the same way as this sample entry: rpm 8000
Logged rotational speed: rpm 2300
